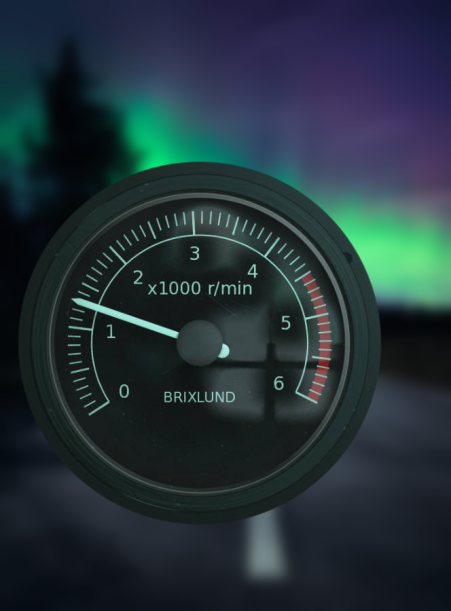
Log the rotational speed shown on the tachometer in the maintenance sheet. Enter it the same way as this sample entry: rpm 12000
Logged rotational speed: rpm 1300
